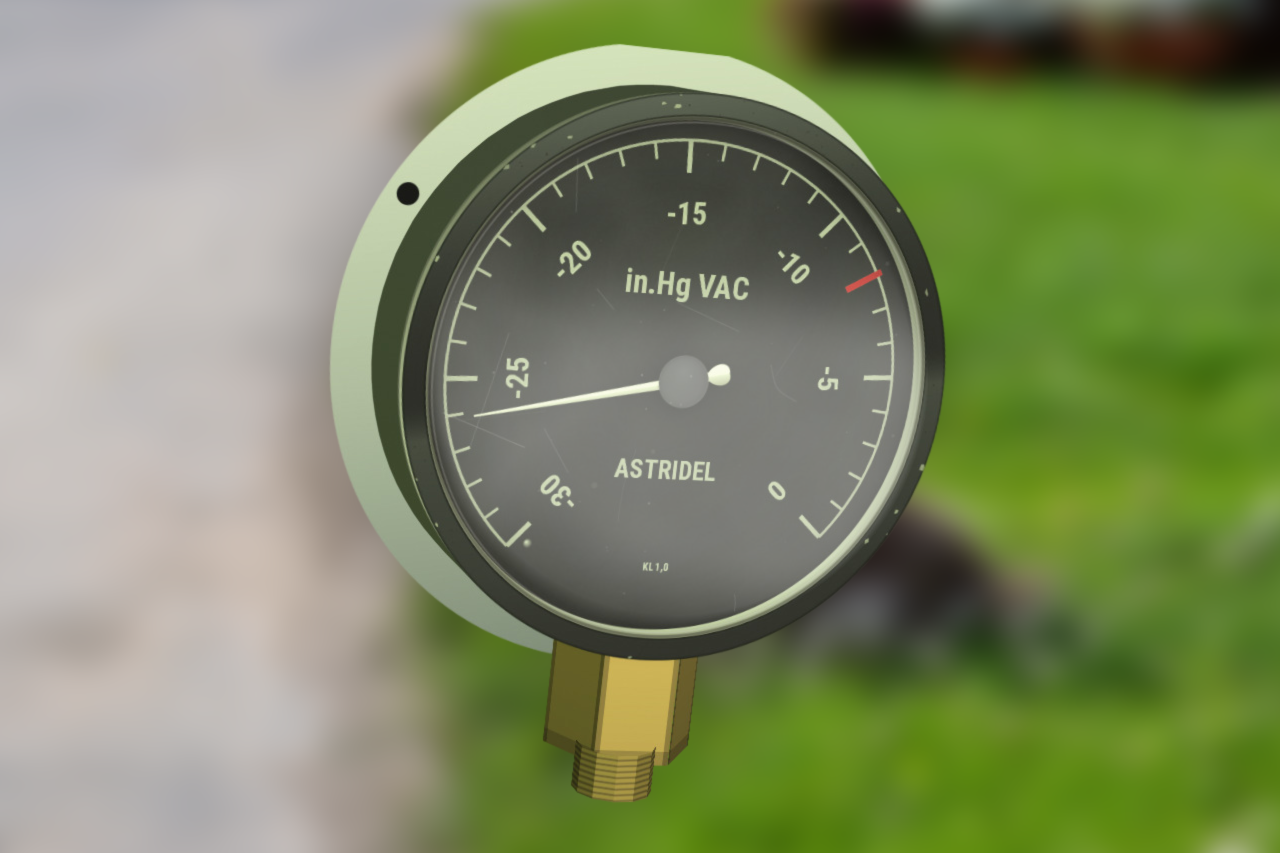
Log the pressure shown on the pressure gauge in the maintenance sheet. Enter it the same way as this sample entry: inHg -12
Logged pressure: inHg -26
